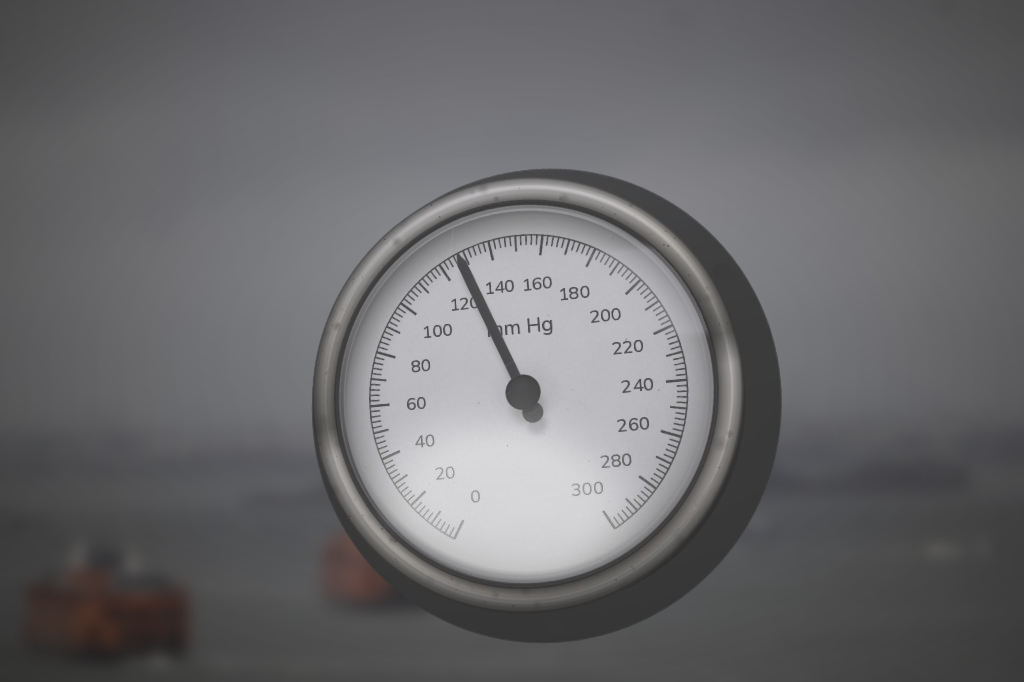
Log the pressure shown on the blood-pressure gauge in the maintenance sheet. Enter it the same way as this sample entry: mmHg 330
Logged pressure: mmHg 128
